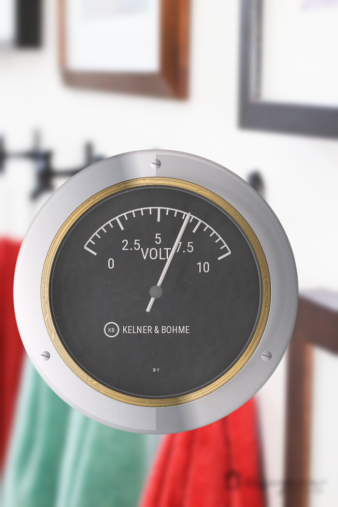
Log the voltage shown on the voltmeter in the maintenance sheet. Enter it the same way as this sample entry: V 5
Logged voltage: V 6.75
